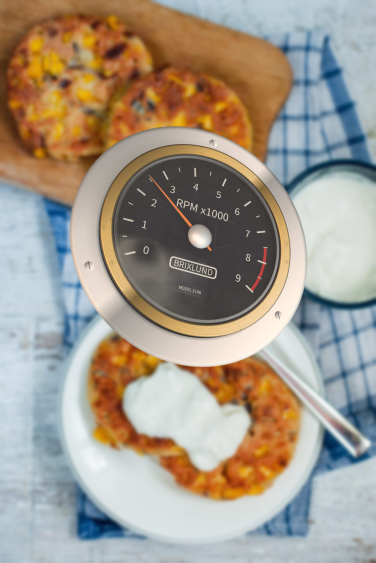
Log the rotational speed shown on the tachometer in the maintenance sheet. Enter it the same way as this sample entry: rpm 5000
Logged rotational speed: rpm 2500
